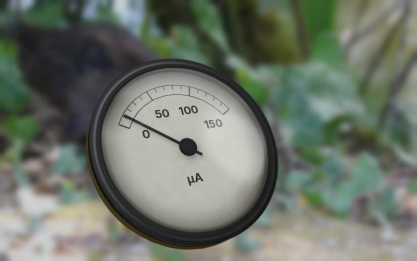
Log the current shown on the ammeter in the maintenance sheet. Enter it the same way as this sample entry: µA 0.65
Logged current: µA 10
